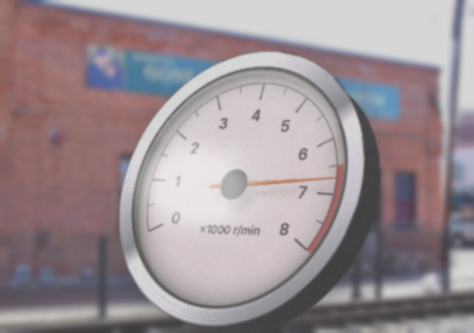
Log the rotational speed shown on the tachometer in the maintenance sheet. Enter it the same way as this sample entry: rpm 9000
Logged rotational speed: rpm 6750
